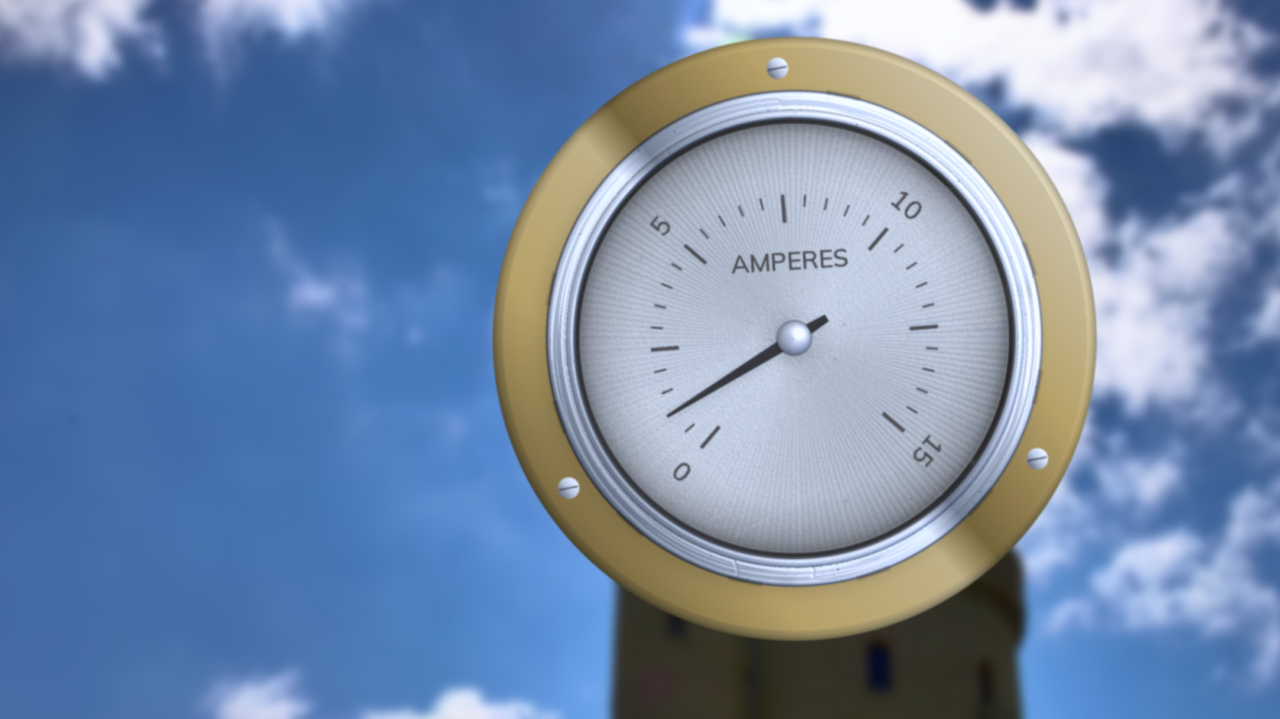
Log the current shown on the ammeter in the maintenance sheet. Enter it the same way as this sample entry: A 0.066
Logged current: A 1
